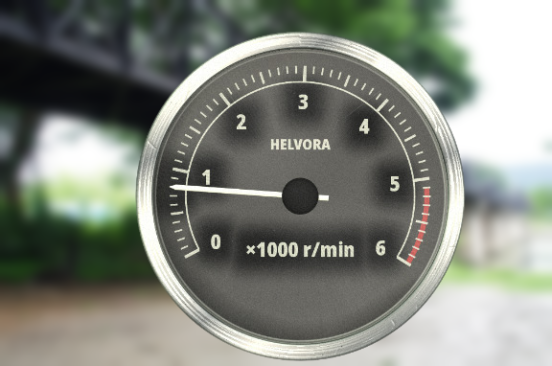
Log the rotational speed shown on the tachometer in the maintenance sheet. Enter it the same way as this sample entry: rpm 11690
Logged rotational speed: rpm 800
